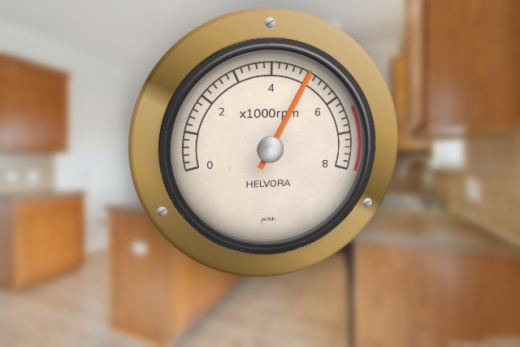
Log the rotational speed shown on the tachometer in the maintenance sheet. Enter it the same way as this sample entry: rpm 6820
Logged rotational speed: rpm 5000
